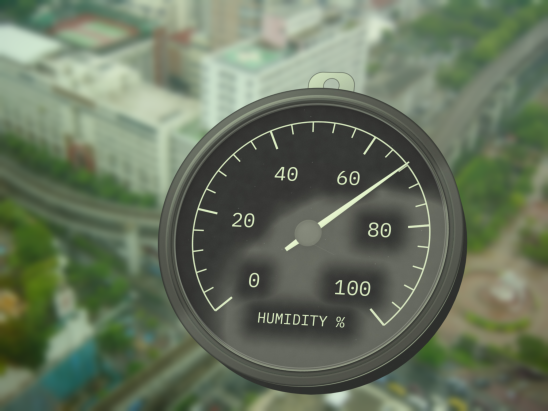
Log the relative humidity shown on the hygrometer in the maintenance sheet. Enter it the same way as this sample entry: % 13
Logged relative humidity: % 68
